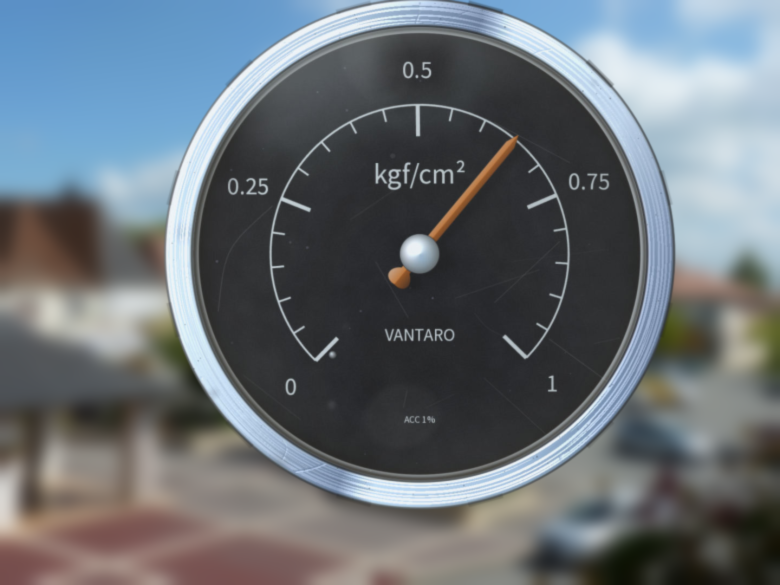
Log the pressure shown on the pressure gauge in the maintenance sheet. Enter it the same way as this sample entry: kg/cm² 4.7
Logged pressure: kg/cm² 0.65
